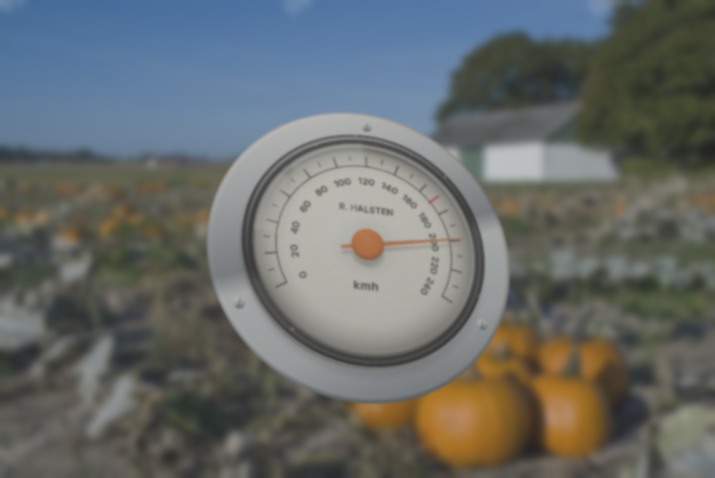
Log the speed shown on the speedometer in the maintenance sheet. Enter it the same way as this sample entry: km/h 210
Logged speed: km/h 200
